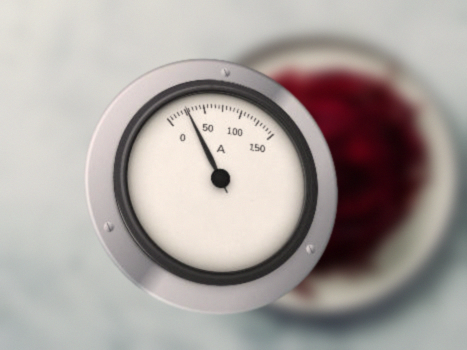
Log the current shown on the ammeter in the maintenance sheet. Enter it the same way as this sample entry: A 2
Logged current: A 25
